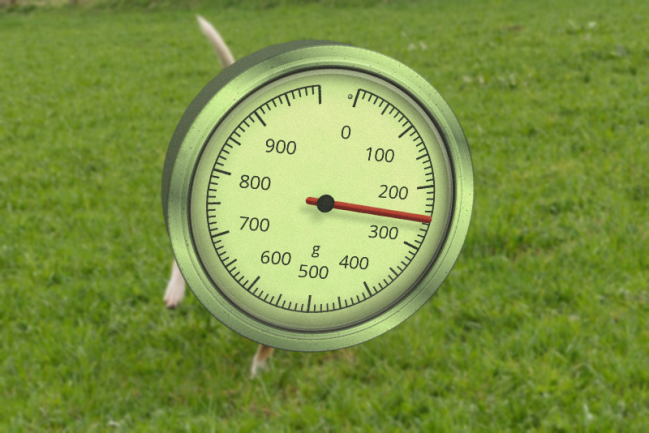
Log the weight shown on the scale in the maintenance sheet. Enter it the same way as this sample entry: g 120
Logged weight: g 250
